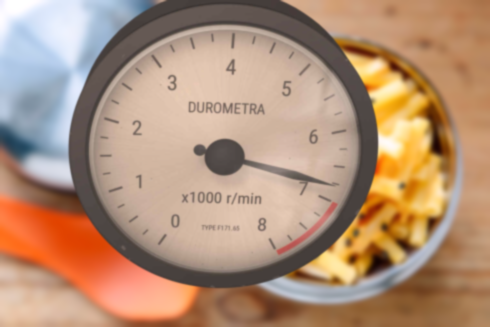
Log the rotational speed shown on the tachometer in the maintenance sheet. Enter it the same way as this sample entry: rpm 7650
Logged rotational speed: rpm 6750
